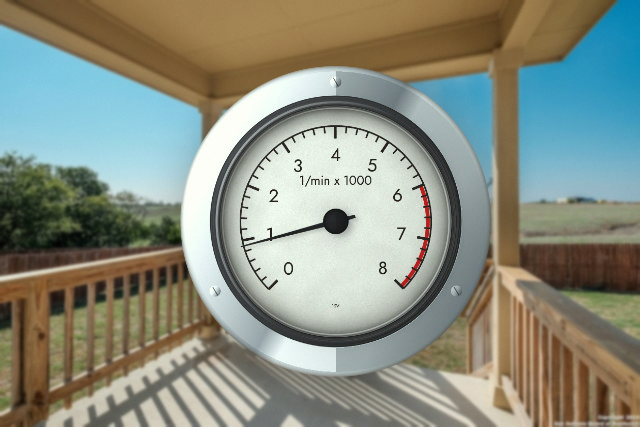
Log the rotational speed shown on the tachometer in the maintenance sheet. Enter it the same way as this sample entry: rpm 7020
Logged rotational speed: rpm 900
